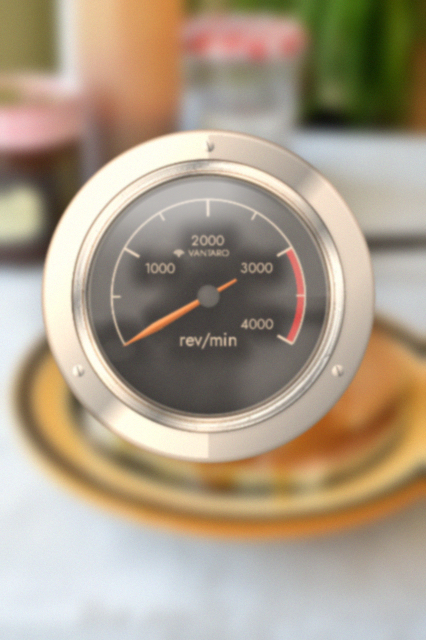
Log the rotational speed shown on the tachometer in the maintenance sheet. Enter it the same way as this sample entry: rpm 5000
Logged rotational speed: rpm 0
